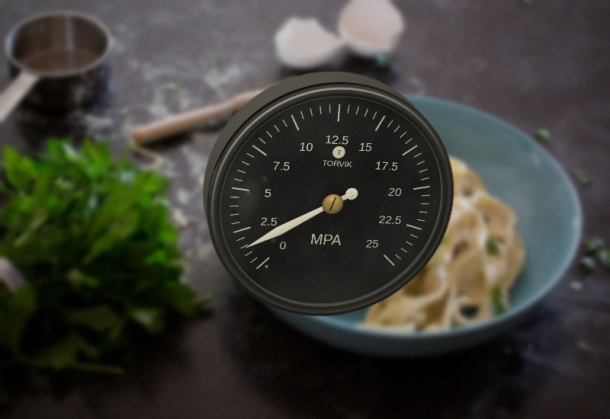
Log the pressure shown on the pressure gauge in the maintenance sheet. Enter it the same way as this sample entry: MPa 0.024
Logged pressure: MPa 1.5
